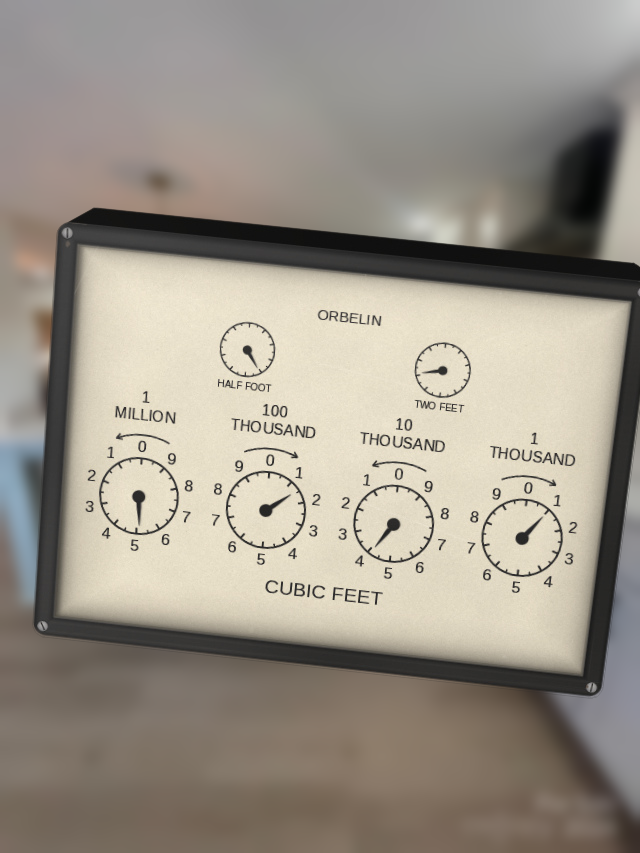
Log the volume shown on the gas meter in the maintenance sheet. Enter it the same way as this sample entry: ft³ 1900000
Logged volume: ft³ 514100
